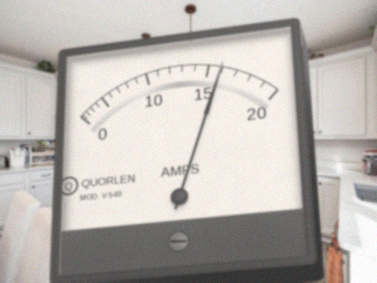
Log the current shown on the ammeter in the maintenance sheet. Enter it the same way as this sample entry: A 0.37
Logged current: A 16
